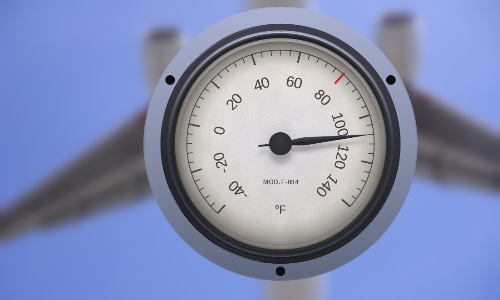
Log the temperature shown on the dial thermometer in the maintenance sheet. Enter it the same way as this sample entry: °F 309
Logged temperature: °F 108
